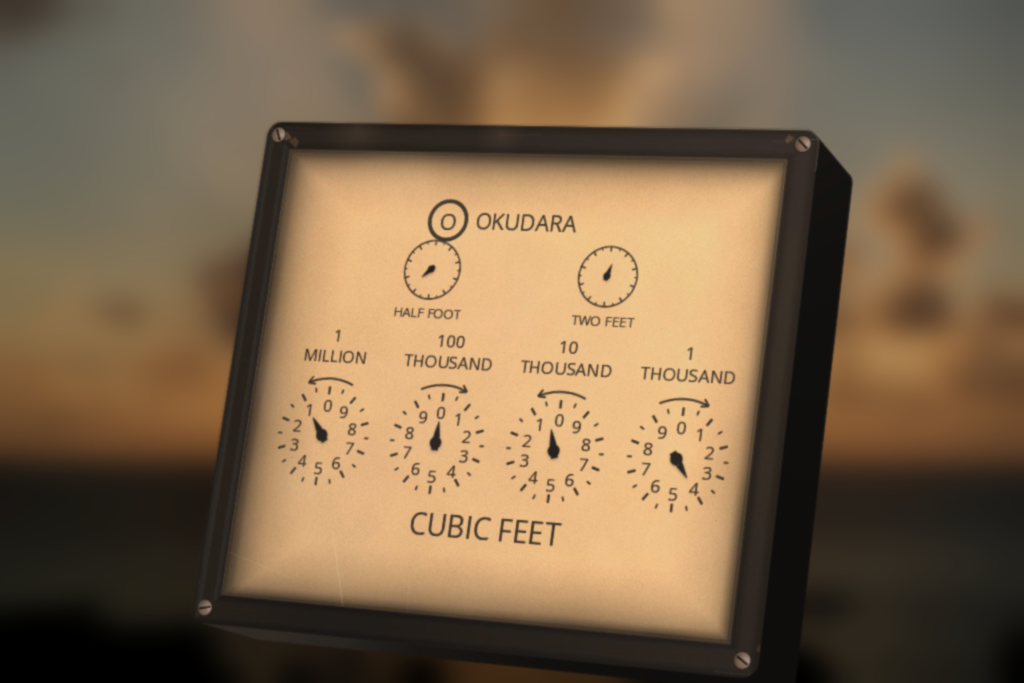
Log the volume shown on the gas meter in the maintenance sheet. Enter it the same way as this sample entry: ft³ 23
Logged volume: ft³ 100400
